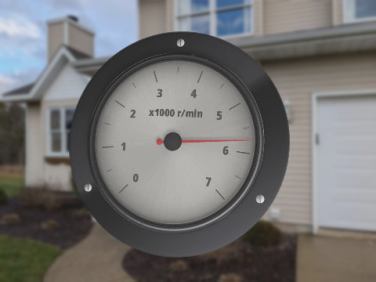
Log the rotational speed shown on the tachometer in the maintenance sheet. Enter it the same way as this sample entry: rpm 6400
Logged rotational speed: rpm 5750
